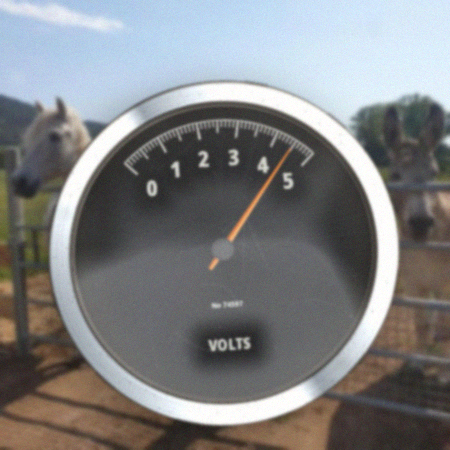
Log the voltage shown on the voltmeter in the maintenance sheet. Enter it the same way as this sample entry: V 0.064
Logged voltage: V 4.5
